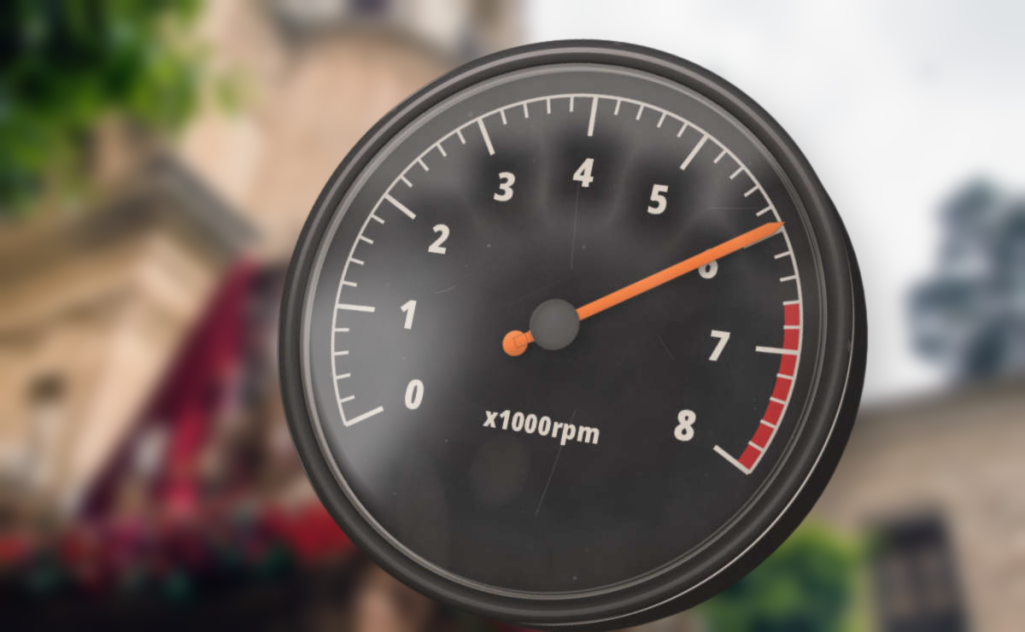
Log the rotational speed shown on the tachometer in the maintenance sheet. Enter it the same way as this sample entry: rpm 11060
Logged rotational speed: rpm 6000
